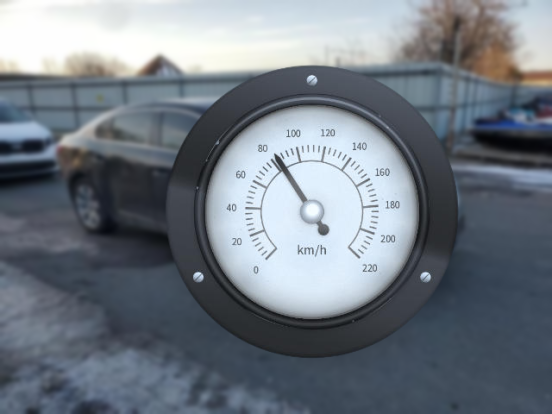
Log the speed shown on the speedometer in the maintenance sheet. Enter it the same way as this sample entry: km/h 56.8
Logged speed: km/h 84
